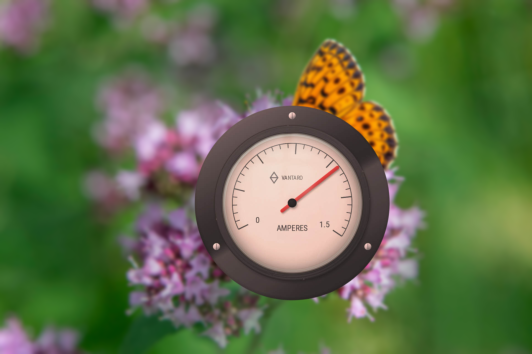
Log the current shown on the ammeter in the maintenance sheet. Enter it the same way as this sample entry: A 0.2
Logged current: A 1.05
